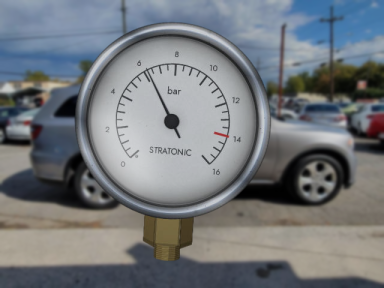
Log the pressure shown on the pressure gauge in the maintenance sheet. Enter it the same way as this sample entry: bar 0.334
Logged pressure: bar 6.25
